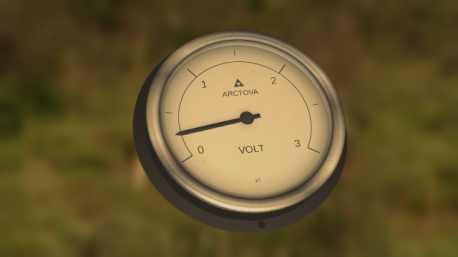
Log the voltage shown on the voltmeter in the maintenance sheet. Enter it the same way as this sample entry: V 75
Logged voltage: V 0.25
